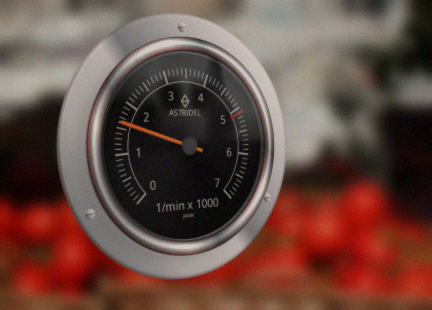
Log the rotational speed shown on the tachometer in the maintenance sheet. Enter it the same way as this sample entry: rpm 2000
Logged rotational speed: rpm 1600
